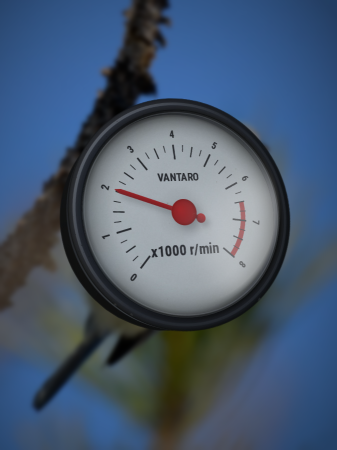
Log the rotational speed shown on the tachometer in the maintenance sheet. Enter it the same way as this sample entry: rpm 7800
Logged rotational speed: rpm 2000
